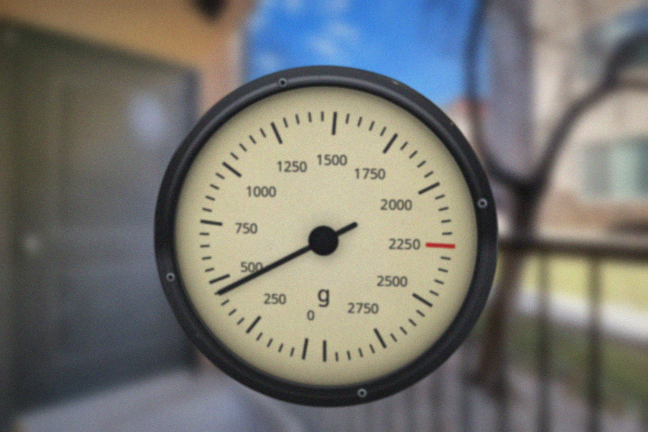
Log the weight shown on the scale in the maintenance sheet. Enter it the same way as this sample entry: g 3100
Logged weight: g 450
